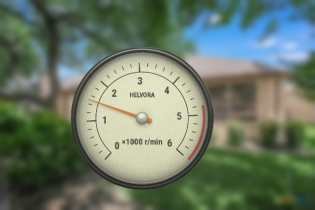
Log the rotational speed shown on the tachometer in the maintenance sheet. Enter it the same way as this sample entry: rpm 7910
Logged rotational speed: rpm 1500
